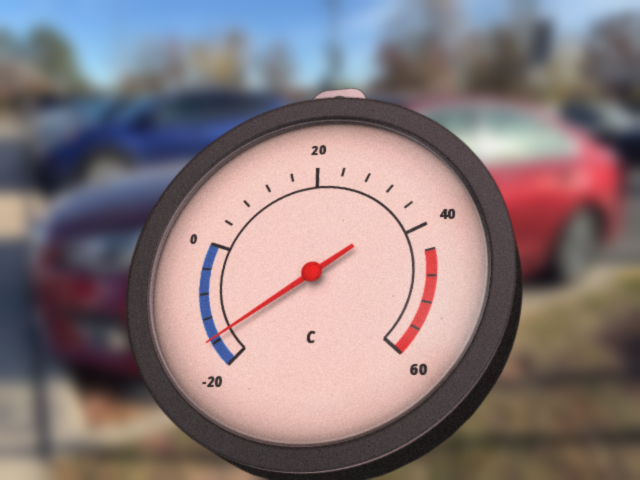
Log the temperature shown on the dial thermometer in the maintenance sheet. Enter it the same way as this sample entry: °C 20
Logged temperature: °C -16
